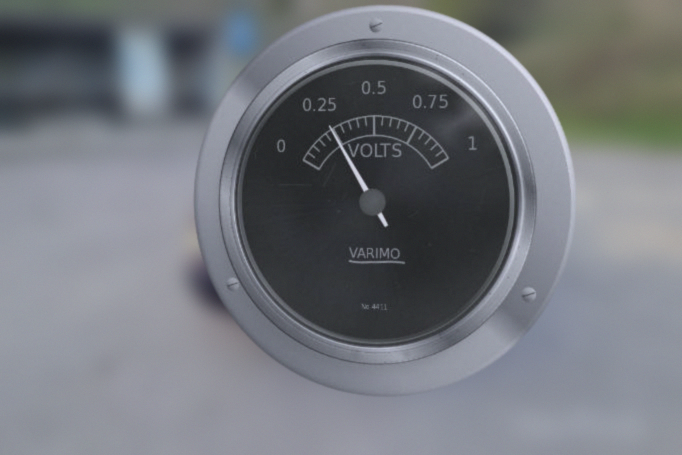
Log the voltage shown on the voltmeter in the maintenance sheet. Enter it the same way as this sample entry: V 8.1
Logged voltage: V 0.25
